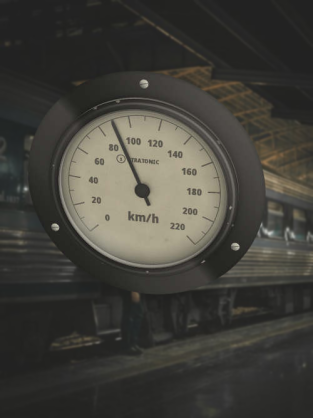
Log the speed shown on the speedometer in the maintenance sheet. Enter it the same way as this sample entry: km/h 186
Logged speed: km/h 90
